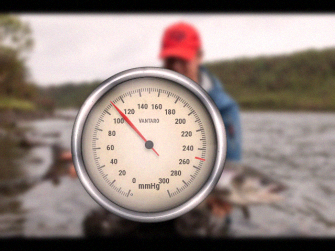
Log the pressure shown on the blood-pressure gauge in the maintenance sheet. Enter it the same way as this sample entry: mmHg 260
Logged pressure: mmHg 110
